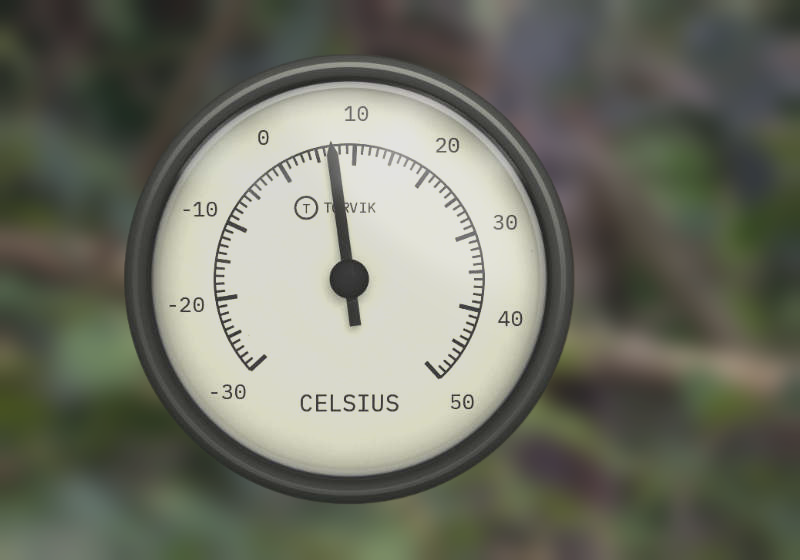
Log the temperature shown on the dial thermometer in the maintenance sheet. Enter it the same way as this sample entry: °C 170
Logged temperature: °C 7
